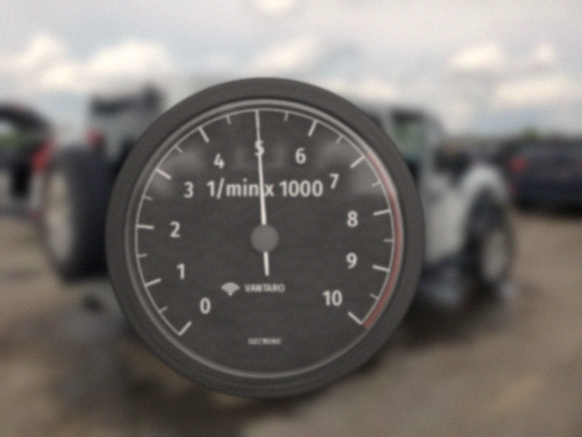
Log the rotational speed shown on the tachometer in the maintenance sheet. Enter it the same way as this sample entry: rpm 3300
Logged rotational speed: rpm 5000
